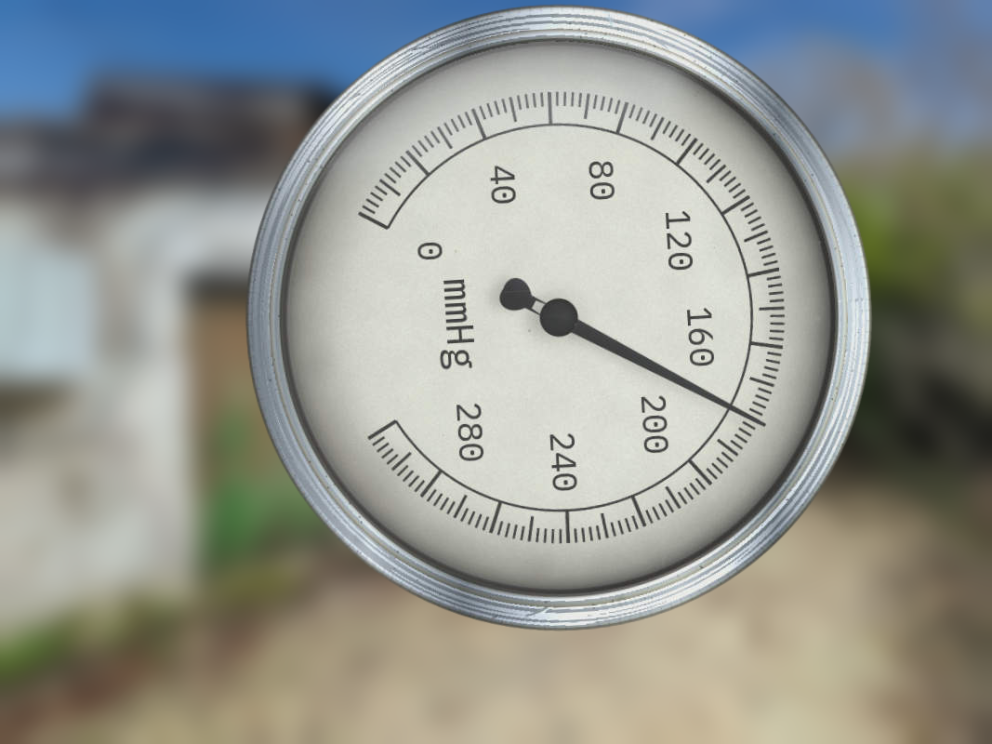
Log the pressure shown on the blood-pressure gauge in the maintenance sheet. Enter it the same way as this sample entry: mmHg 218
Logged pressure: mmHg 180
